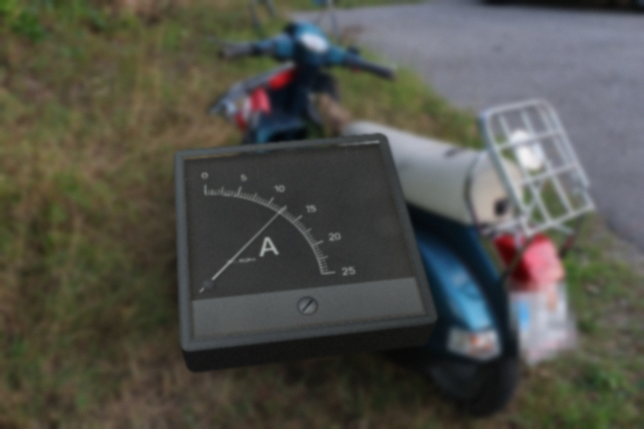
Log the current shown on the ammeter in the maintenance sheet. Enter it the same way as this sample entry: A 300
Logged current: A 12.5
